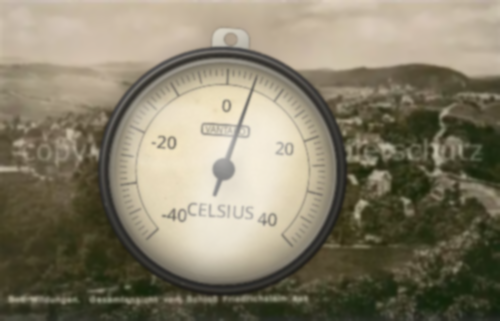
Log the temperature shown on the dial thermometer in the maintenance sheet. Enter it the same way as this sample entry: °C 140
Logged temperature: °C 5
